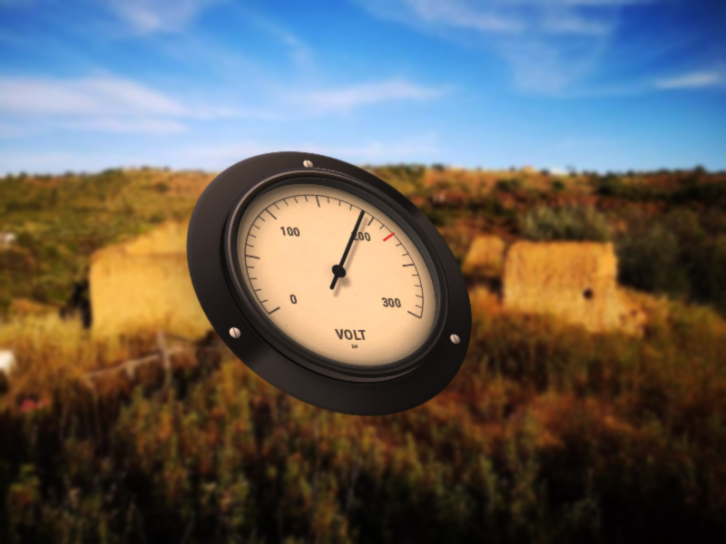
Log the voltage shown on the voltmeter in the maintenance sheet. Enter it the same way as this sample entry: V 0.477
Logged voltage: V 190
